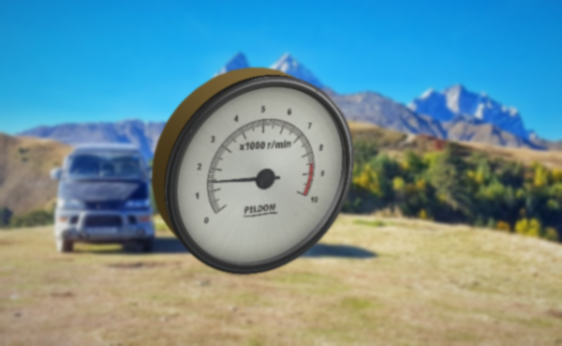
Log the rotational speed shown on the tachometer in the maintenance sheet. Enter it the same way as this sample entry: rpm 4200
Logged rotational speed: rpm 1500
